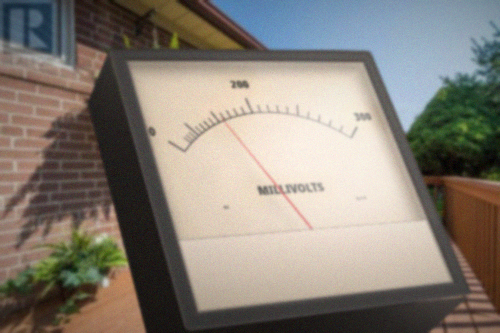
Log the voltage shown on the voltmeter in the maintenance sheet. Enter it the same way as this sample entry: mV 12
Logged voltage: mV 150
